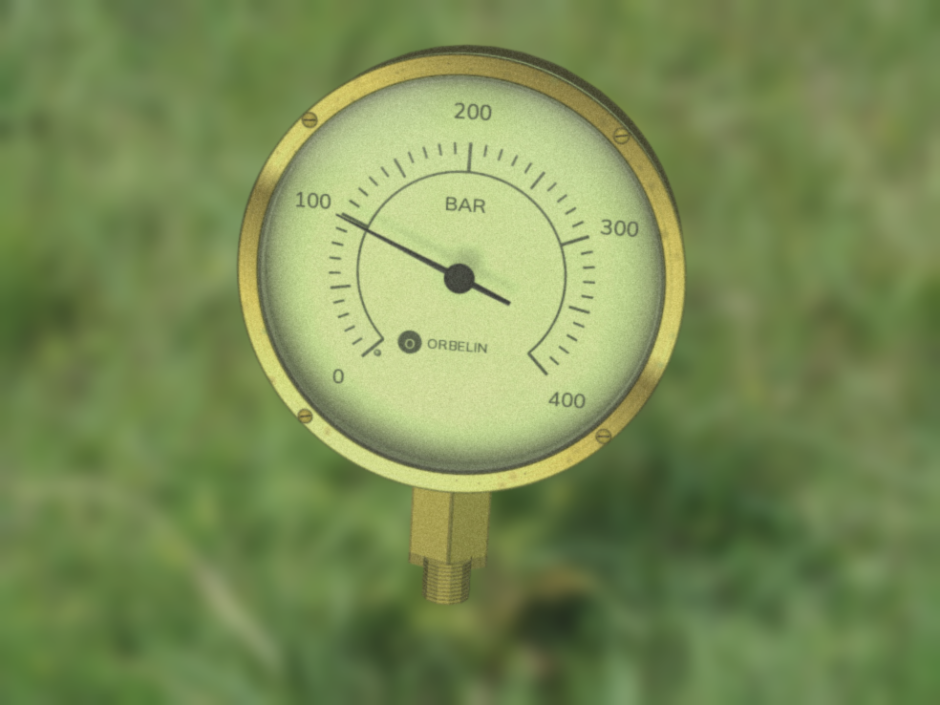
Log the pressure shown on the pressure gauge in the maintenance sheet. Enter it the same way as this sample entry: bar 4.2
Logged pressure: bar 100
